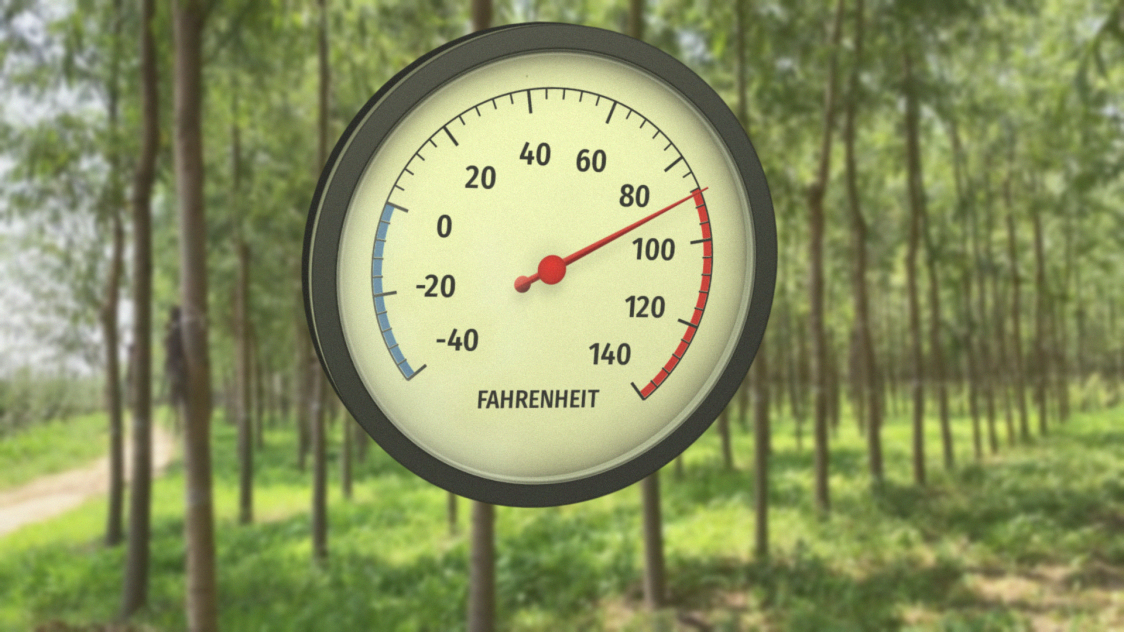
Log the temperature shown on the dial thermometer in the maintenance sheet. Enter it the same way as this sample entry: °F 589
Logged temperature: °F 88
